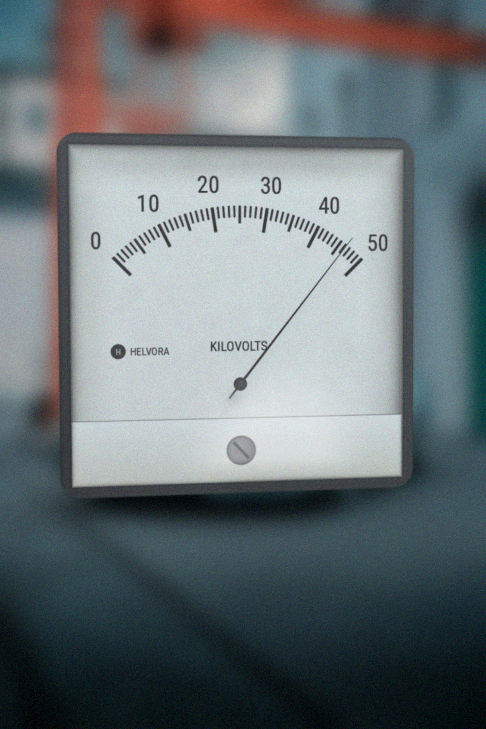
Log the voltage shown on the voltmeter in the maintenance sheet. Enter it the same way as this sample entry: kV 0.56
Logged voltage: kV 46
